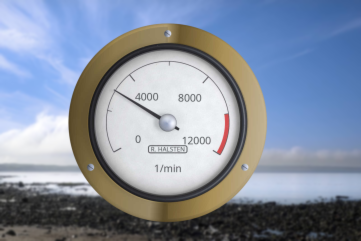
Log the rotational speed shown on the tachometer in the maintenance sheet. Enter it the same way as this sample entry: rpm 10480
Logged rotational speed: rpm 3000
